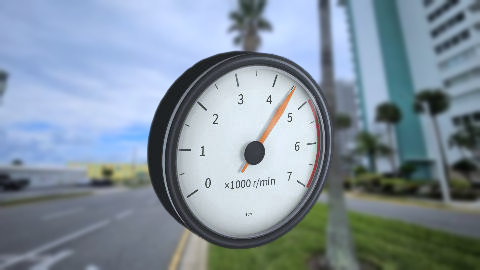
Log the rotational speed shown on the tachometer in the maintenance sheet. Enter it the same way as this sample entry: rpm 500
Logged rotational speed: rpm 4500
